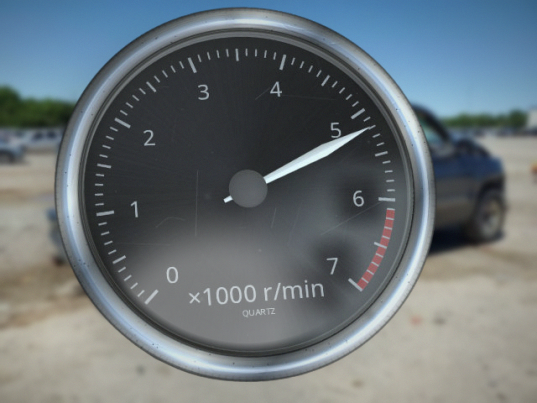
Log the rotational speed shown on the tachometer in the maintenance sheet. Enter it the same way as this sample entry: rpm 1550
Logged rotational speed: rpm 5200
